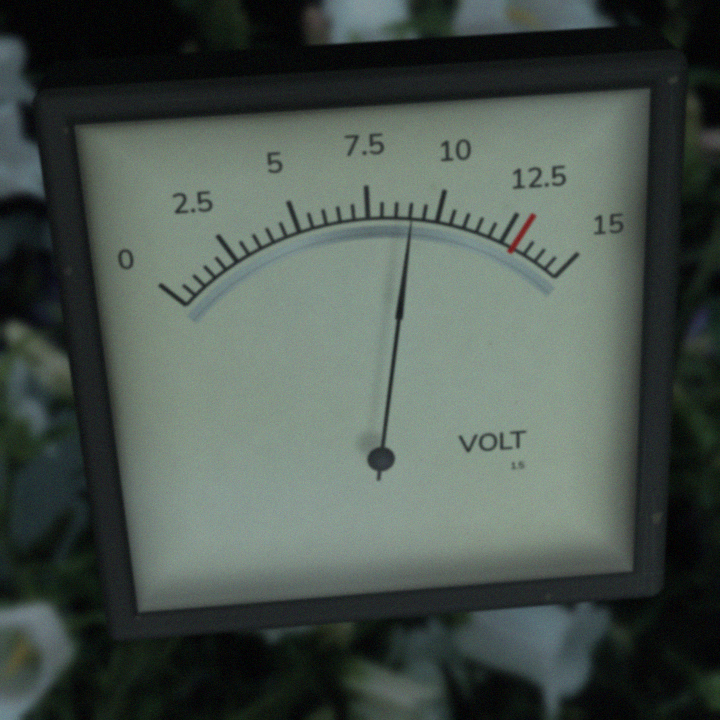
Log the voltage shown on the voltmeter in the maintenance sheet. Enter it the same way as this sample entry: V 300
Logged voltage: V 9
